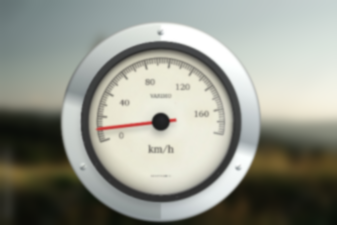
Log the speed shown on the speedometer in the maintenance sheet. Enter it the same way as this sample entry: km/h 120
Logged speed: km/h 10
